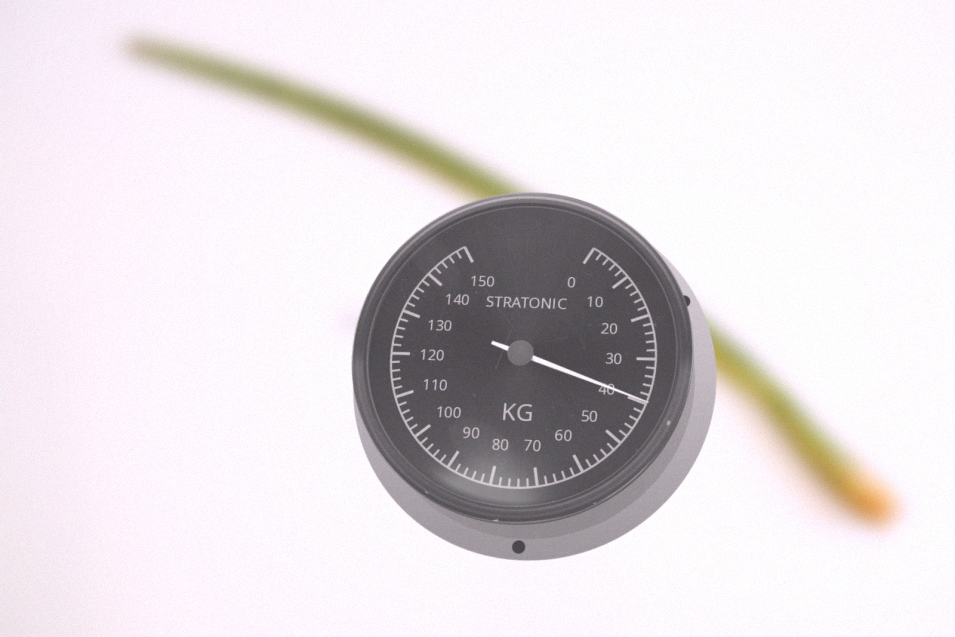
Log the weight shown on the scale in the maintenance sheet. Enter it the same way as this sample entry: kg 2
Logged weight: kg 40
